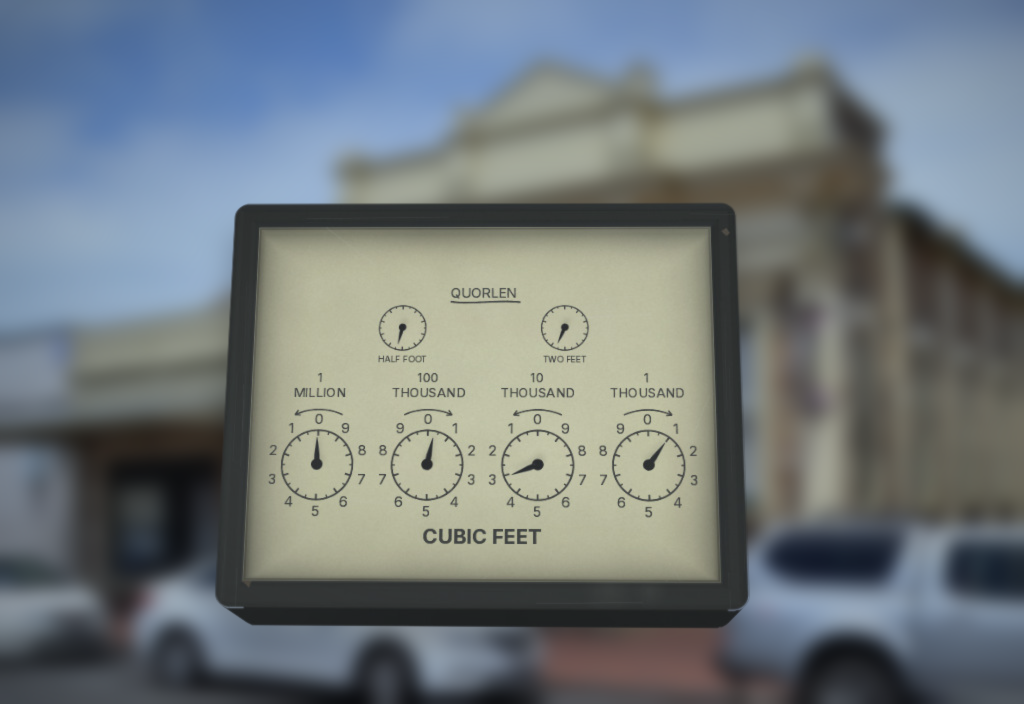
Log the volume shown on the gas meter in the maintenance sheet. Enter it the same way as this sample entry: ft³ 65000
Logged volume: ft³ 3100
